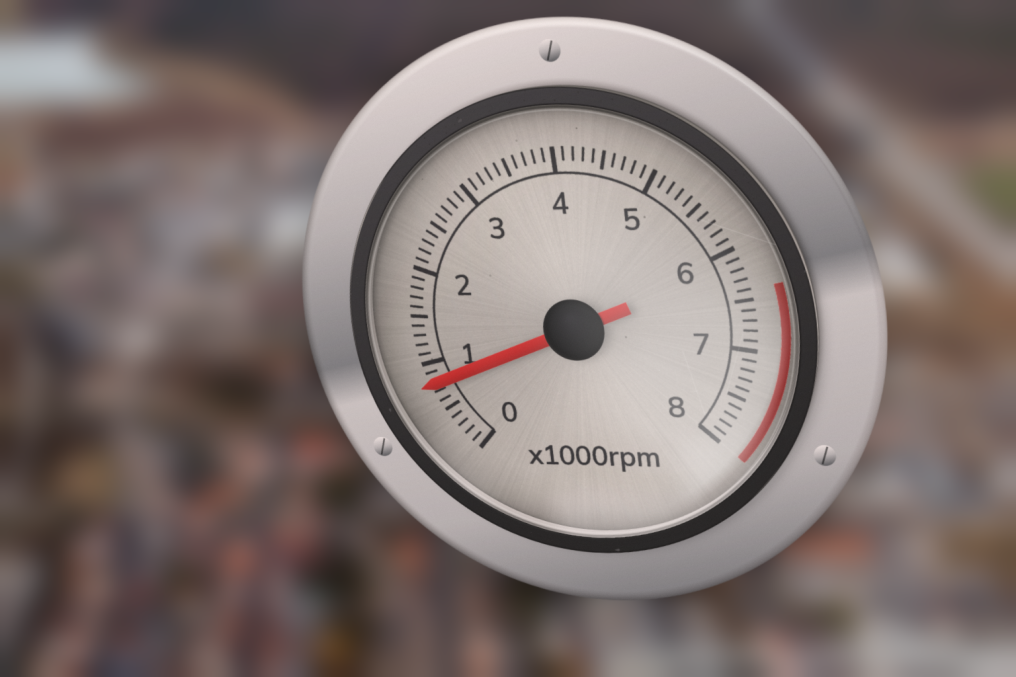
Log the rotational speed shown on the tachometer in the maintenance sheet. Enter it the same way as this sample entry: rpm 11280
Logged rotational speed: rpm 800
